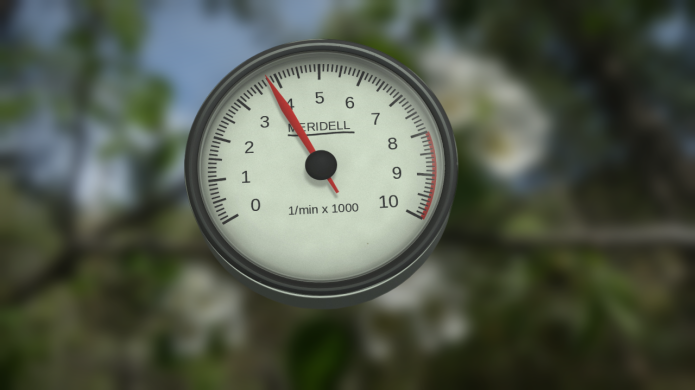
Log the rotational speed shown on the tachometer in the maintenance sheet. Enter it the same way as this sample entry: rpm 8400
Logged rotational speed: rpm 3800
